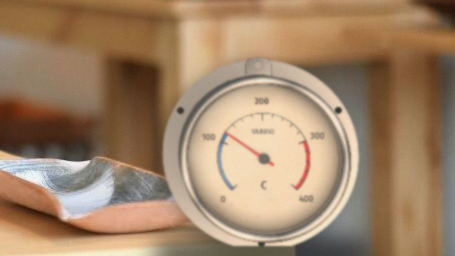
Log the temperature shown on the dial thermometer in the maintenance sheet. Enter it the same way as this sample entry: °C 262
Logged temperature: °C 120
